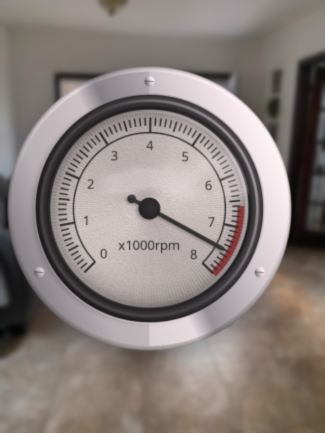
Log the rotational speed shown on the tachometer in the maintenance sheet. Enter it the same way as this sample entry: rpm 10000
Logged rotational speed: rpm 7500
